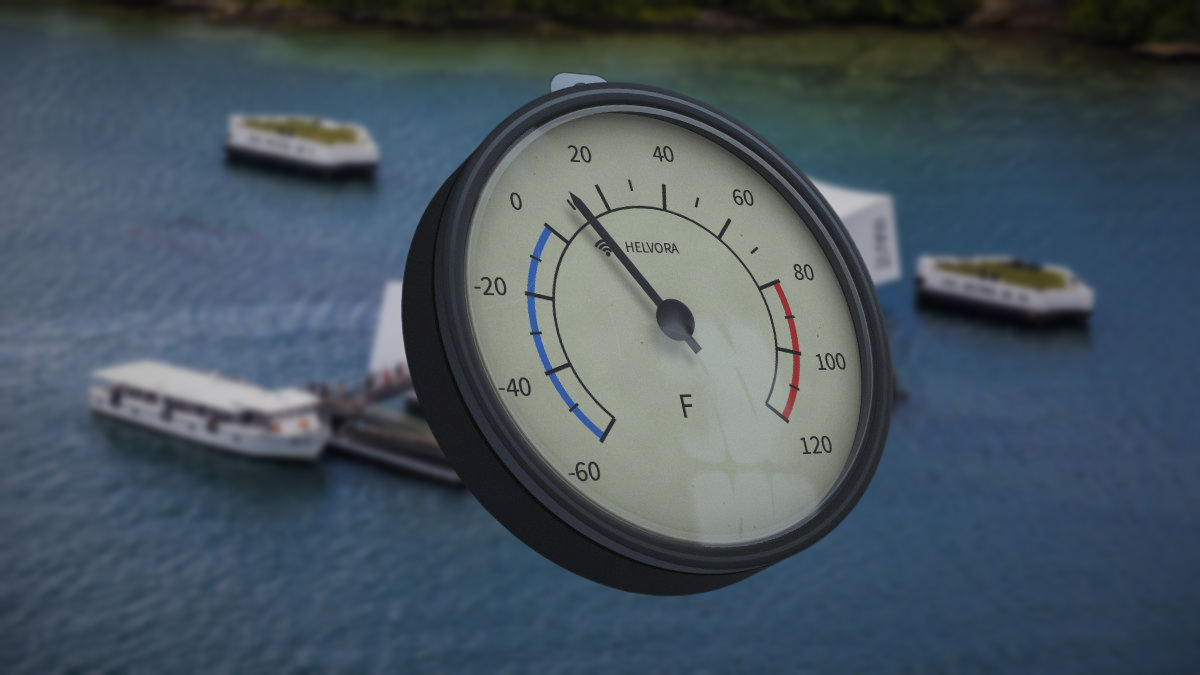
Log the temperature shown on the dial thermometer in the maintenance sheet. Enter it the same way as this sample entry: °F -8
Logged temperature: °F 10
